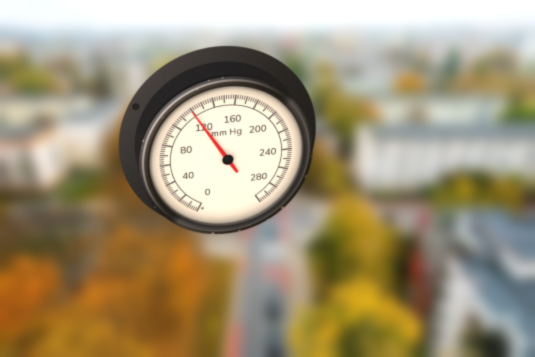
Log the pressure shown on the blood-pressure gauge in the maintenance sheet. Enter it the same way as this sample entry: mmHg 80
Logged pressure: mmHg 120
